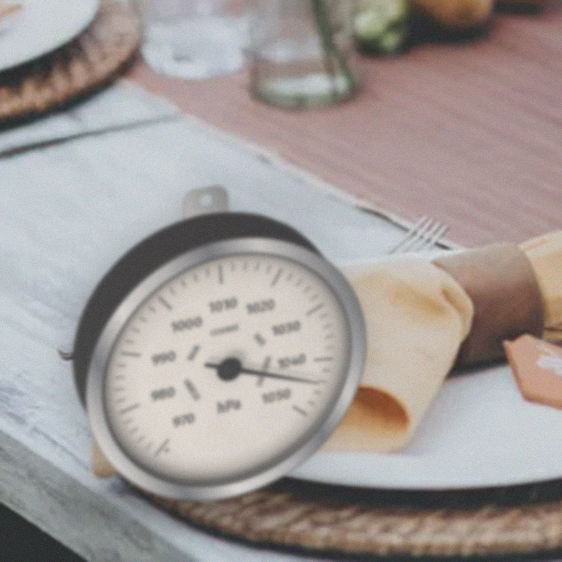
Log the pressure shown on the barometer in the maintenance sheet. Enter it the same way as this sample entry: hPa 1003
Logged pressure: hPa 1044
